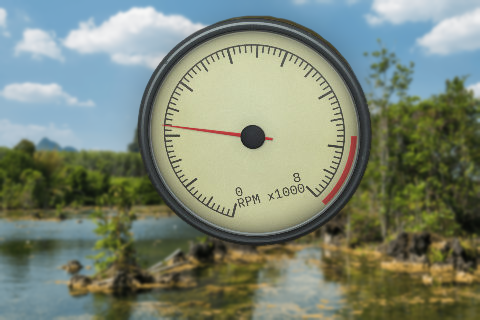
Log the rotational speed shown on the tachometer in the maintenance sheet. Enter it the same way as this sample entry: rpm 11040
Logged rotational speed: rpm 2200
